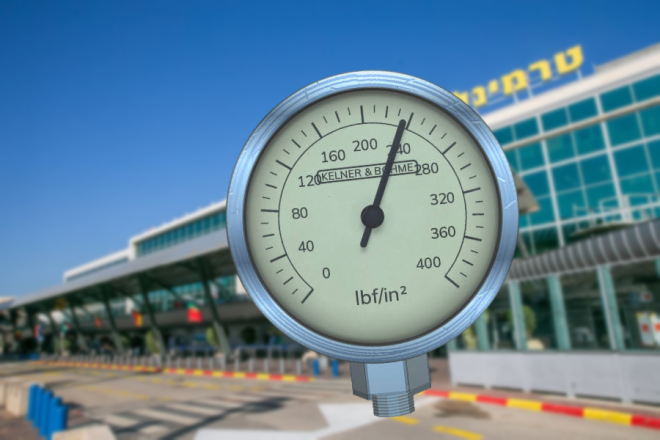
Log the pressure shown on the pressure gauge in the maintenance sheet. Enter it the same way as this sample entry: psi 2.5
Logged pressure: psi 235
